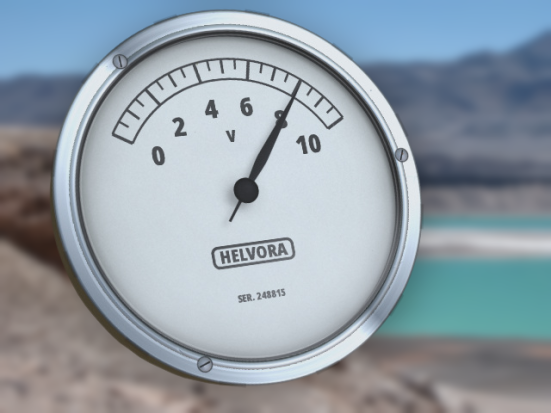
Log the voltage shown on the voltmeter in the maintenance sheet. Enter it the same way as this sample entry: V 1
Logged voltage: V 8
